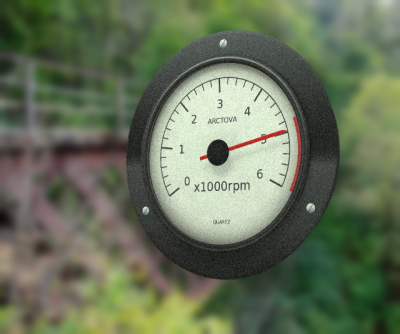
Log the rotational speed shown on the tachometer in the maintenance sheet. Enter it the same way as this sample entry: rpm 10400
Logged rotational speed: rpm 5000
